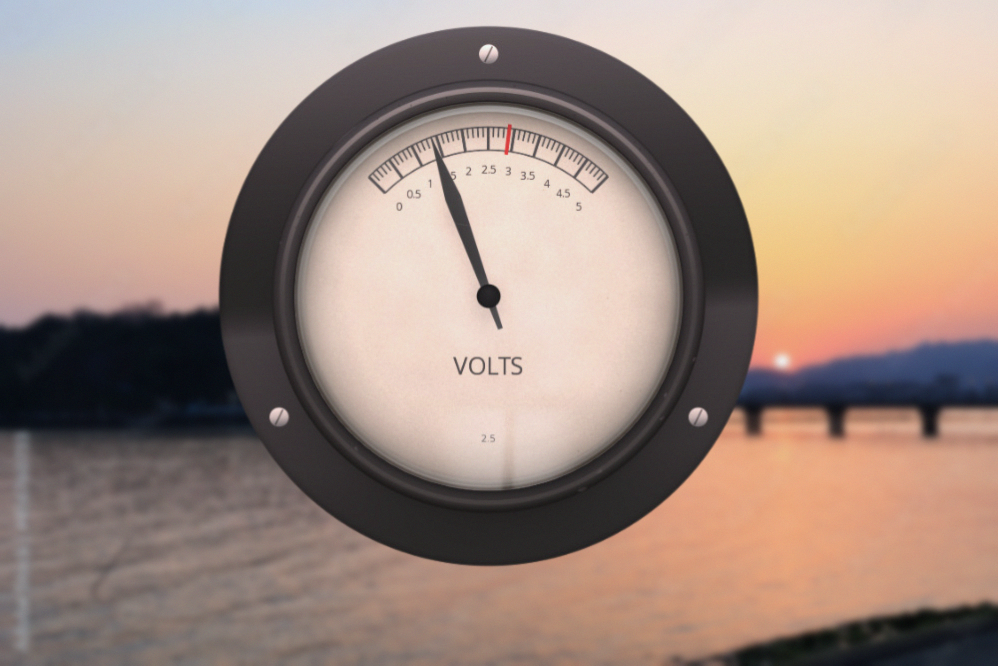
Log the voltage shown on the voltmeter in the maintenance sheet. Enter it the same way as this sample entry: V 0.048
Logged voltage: V 1.4
